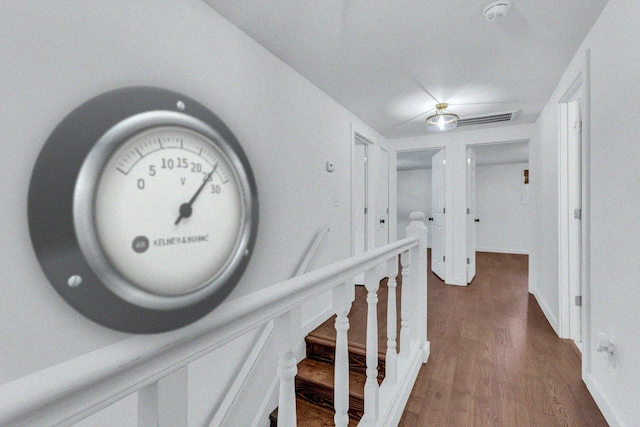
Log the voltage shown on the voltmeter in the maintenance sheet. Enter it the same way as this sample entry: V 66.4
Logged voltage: V 25
